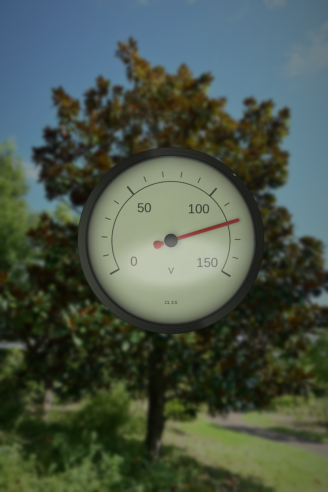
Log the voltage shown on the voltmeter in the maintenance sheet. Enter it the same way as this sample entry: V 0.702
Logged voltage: V 120
